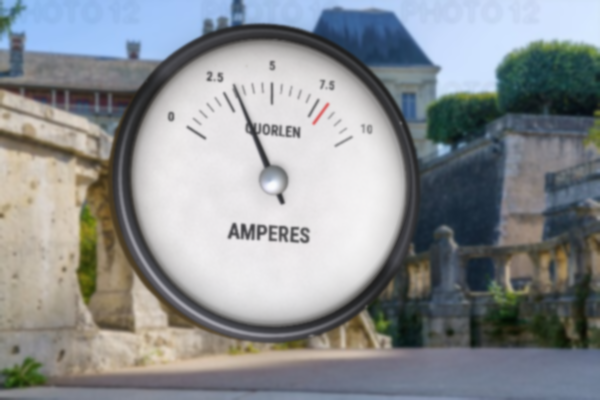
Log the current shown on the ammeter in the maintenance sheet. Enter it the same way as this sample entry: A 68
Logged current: A 3
